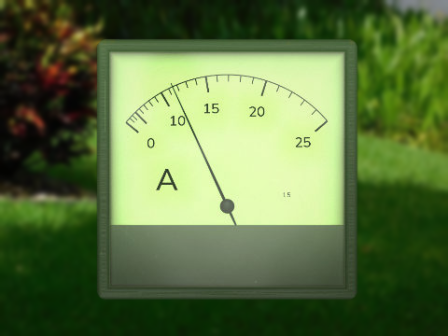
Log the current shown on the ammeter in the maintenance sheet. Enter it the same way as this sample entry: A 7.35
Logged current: A 11.5
